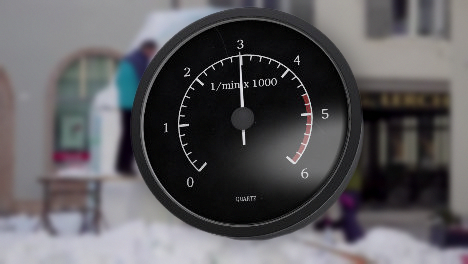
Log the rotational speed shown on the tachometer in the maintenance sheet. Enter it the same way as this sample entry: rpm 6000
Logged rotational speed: rpm 3000
